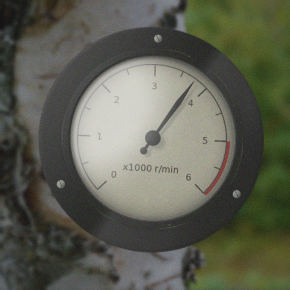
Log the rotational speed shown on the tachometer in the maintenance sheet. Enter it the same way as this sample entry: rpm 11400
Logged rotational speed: rpm 3750
